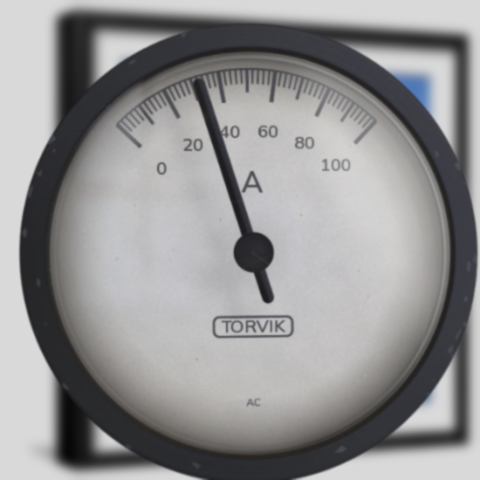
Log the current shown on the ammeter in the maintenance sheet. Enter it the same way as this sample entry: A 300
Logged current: A 32
